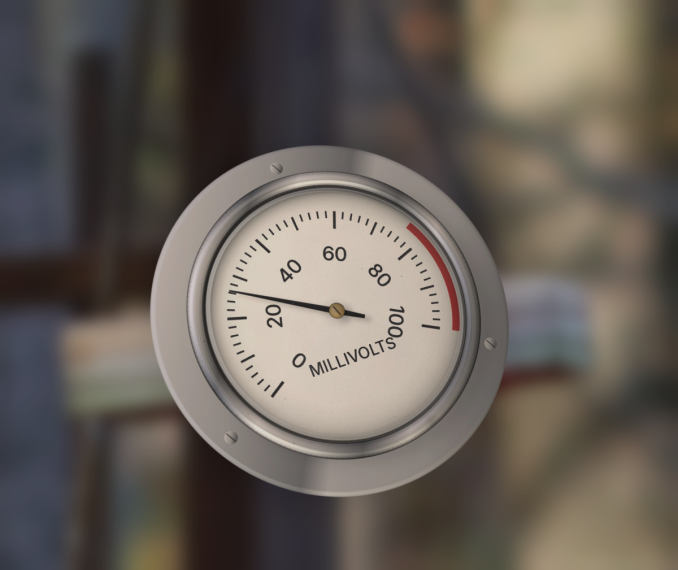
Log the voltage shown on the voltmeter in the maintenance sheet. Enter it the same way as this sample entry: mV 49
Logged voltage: mV 26
